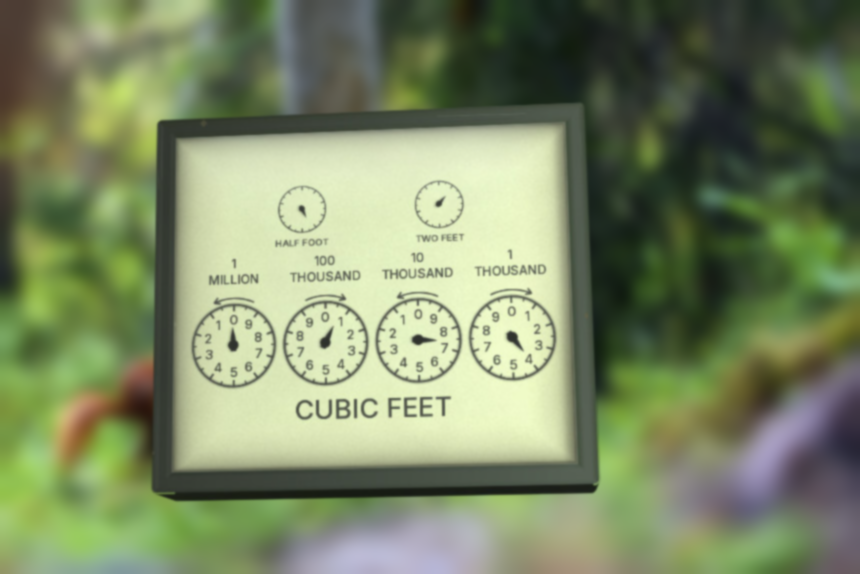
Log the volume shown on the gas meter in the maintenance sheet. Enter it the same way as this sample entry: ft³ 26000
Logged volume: ft³ 7400
